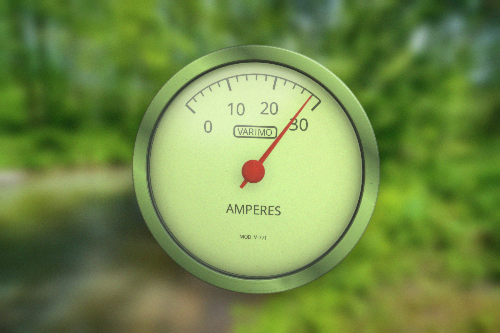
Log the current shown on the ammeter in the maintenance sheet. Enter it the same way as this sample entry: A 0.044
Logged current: A 28
